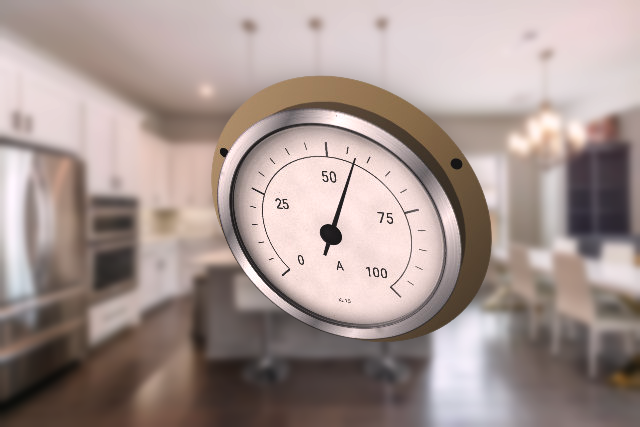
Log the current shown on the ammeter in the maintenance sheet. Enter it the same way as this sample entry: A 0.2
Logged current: A 57.5
